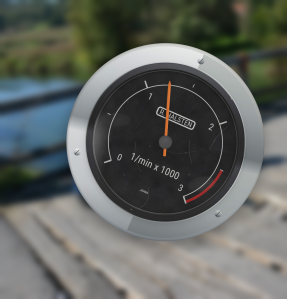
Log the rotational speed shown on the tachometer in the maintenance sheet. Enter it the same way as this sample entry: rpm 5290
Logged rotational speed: rpm 1250
